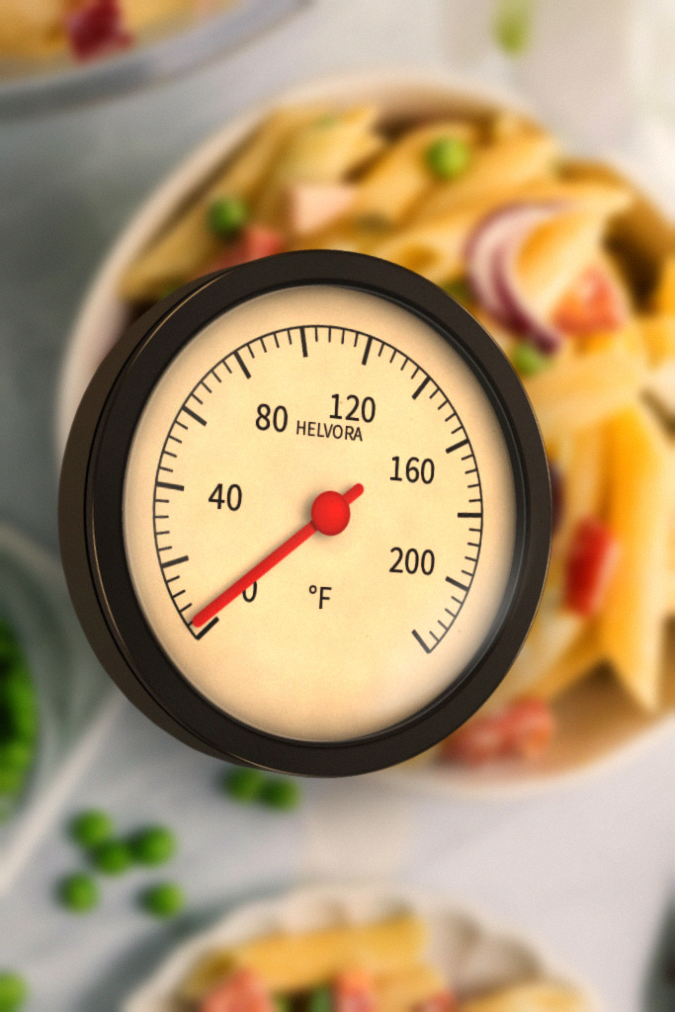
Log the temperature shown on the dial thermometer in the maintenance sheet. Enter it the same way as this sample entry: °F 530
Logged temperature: °F 4
